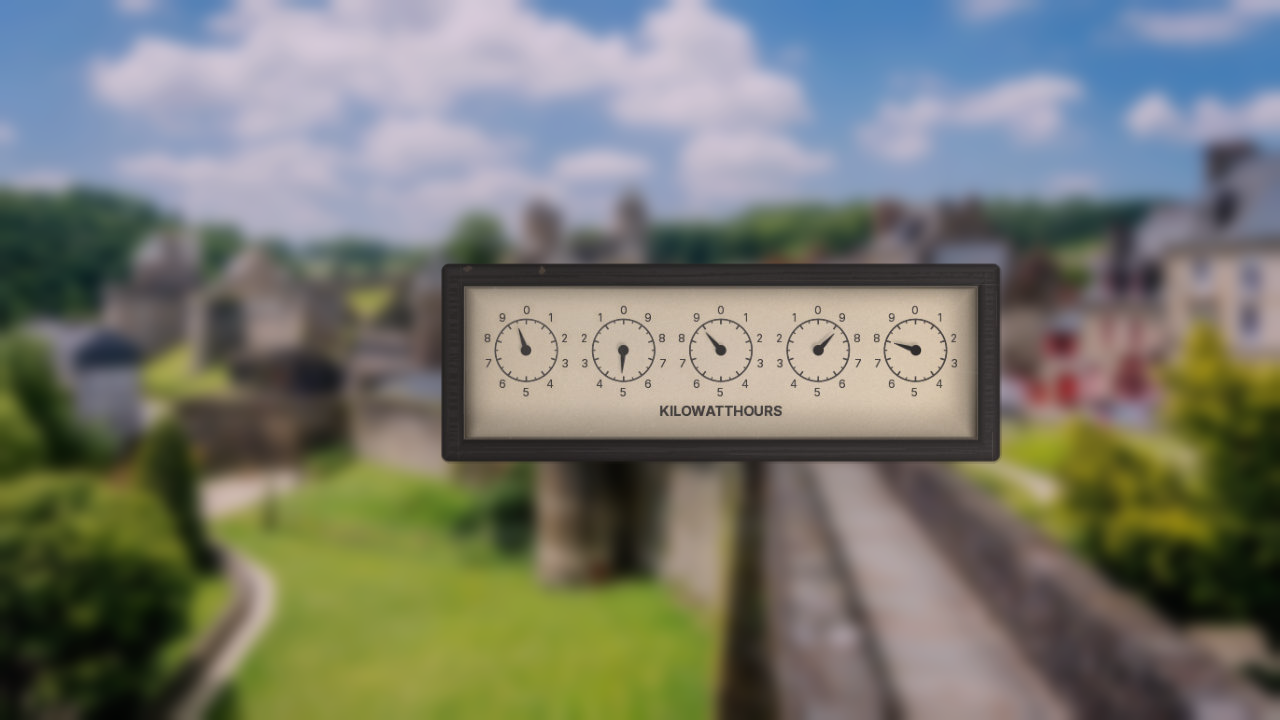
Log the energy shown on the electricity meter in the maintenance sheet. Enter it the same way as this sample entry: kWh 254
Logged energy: kWh 94888
